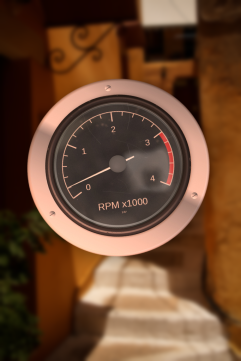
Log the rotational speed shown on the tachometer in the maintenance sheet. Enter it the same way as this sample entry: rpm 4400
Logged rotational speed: rpm 200
